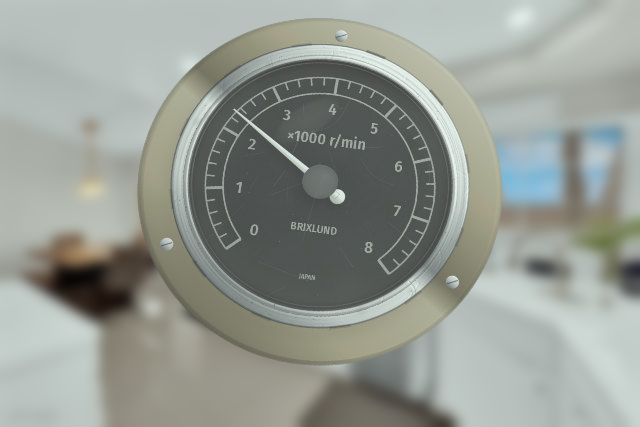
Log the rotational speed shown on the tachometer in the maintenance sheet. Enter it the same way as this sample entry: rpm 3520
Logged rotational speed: rpm 2300
